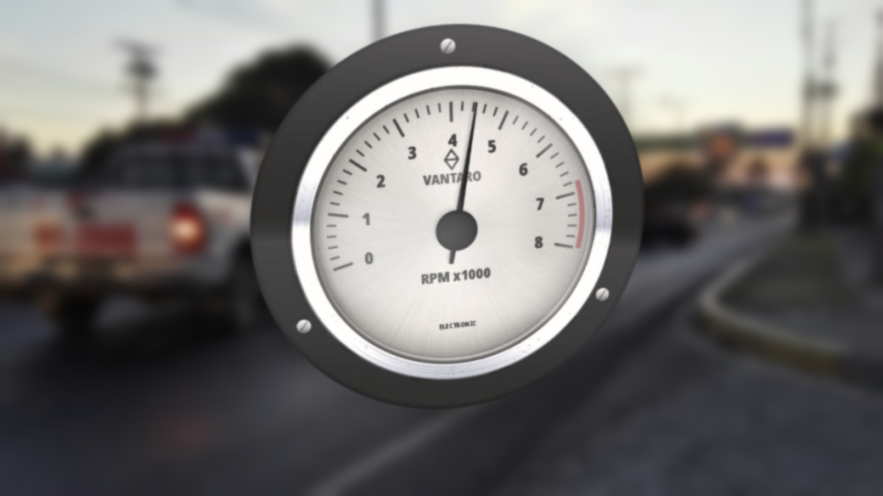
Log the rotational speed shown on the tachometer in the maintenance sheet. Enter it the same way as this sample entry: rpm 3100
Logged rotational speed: rpm 4400
